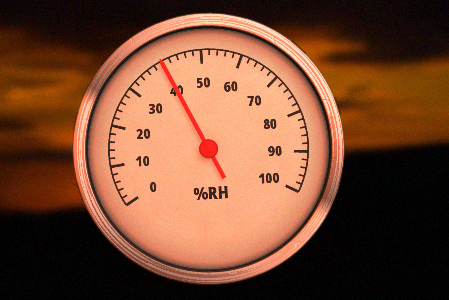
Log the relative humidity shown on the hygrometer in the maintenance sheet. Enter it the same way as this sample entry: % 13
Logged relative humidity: % 40
